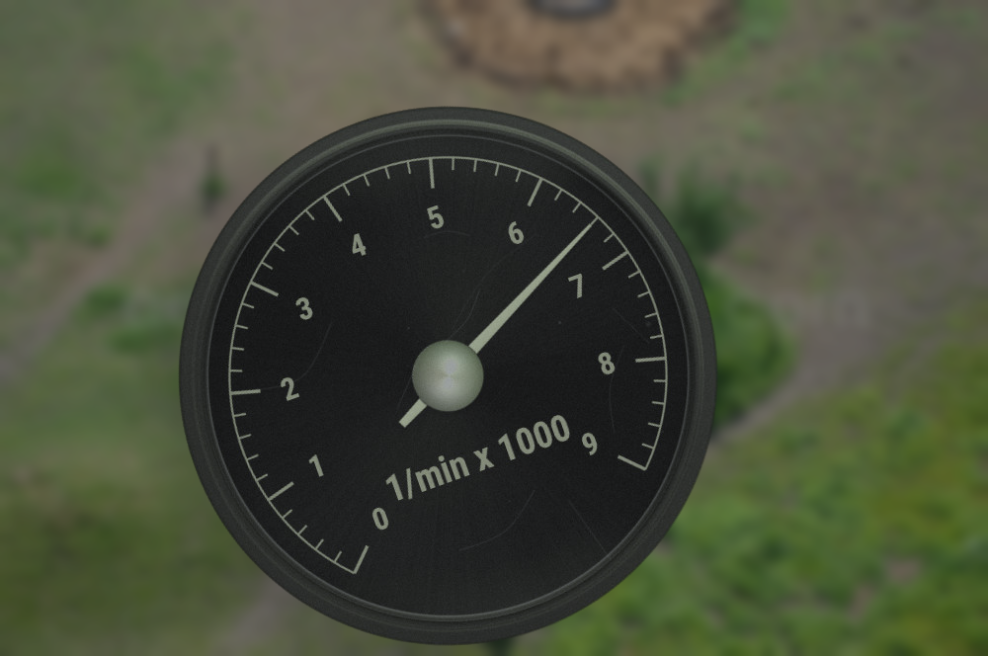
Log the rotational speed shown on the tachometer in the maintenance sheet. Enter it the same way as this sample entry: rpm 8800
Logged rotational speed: rpm 6600
